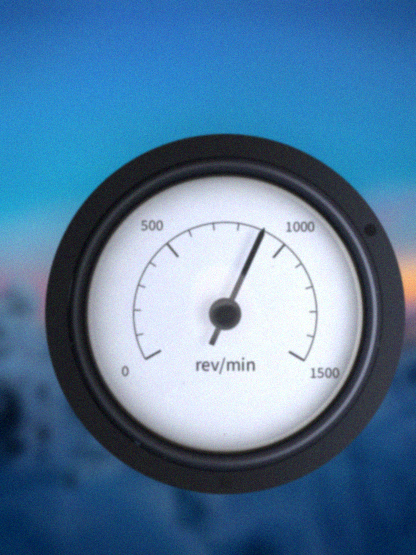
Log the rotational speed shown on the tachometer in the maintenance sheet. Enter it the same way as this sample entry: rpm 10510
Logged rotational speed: rpm 900
